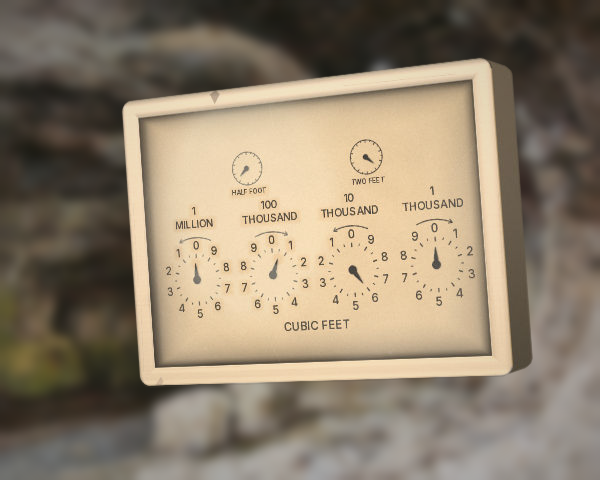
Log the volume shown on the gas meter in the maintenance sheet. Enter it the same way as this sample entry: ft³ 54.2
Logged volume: ft³ 6000
